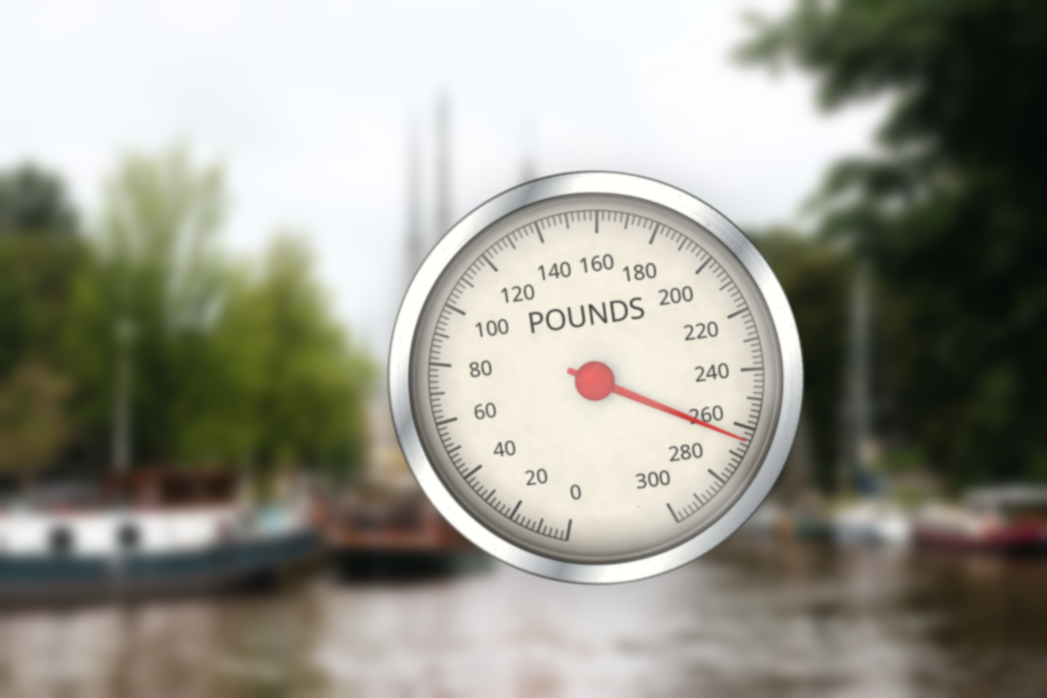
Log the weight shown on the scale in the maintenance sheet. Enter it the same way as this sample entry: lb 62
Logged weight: lb 264
